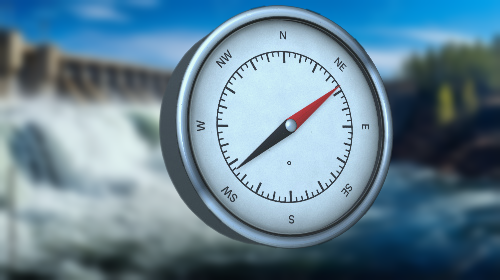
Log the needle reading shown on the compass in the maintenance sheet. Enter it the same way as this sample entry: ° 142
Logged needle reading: ° 55
